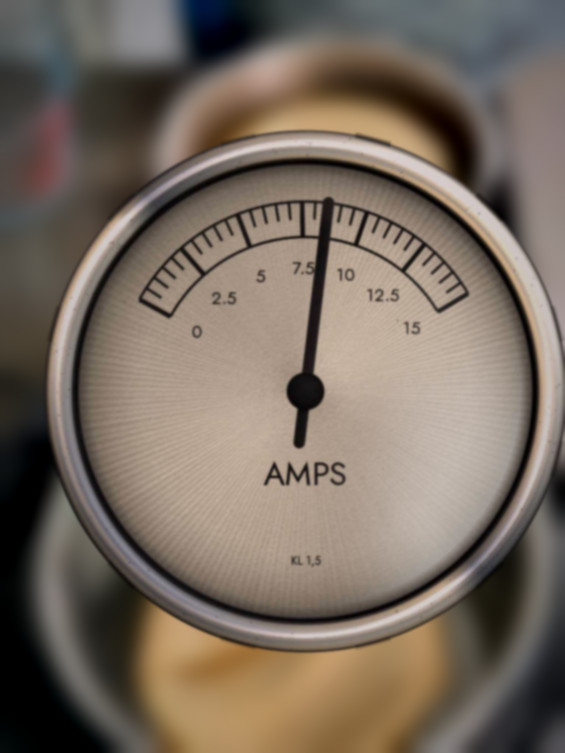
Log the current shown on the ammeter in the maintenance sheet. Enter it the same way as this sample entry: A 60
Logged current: A 8.5
